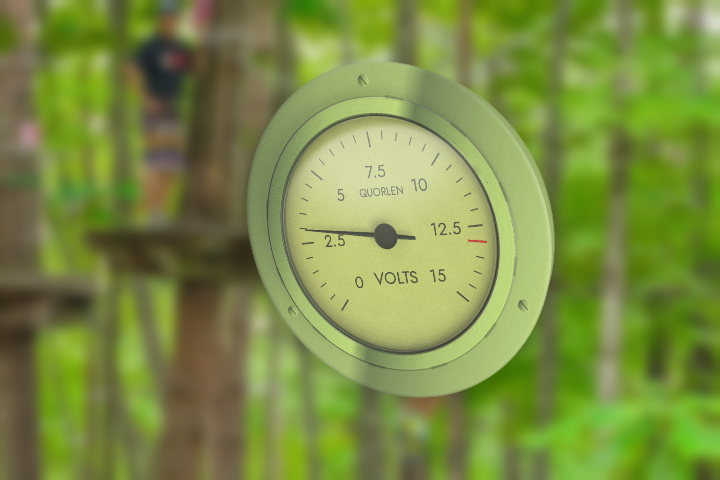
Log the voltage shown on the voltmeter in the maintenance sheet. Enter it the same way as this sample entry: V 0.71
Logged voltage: V 3
